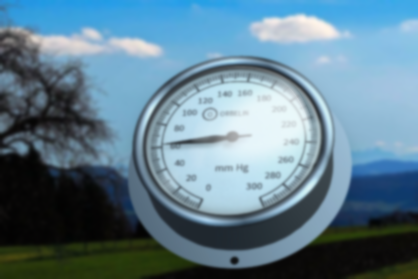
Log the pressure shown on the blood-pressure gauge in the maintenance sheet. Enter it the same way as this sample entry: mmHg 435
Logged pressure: mmHg 60
